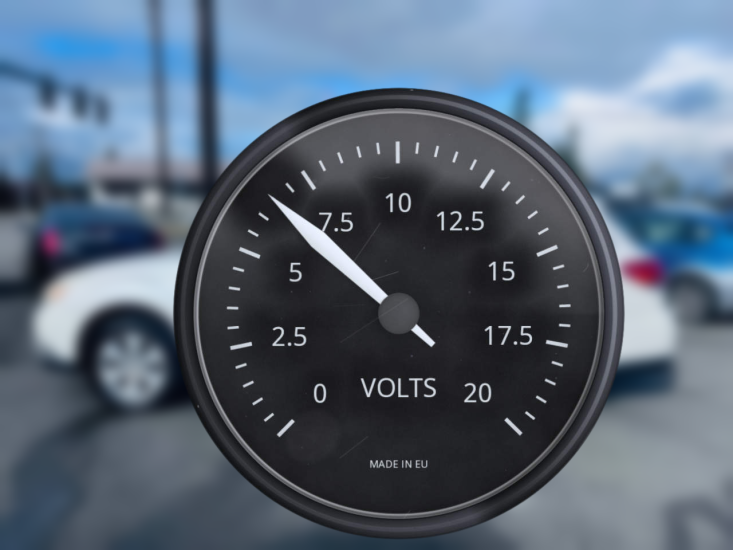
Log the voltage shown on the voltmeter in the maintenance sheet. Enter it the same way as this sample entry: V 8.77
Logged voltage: V 6.5
